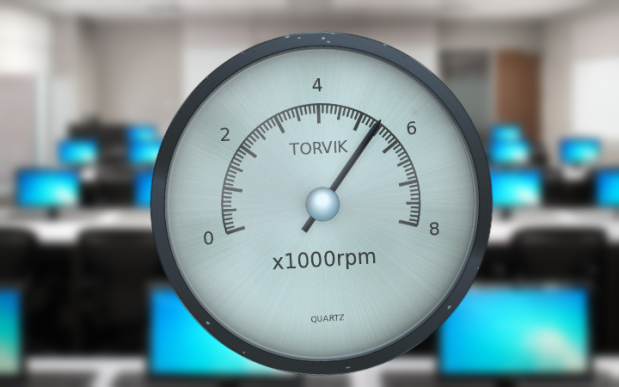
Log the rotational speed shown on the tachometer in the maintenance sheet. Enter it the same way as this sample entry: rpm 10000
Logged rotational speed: rpm 5400
